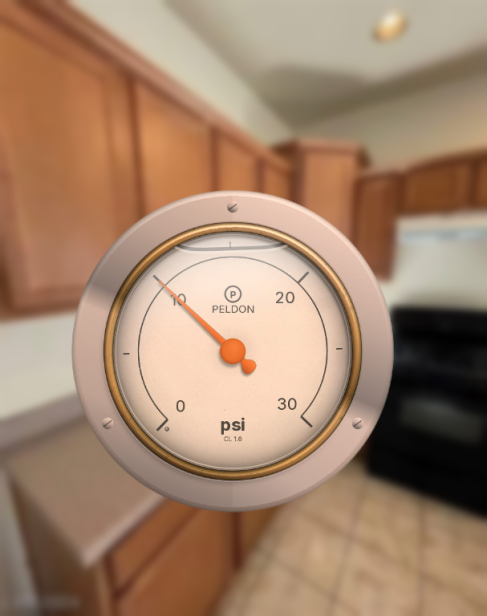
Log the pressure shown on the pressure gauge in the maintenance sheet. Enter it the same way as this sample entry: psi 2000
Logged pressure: psi 10
